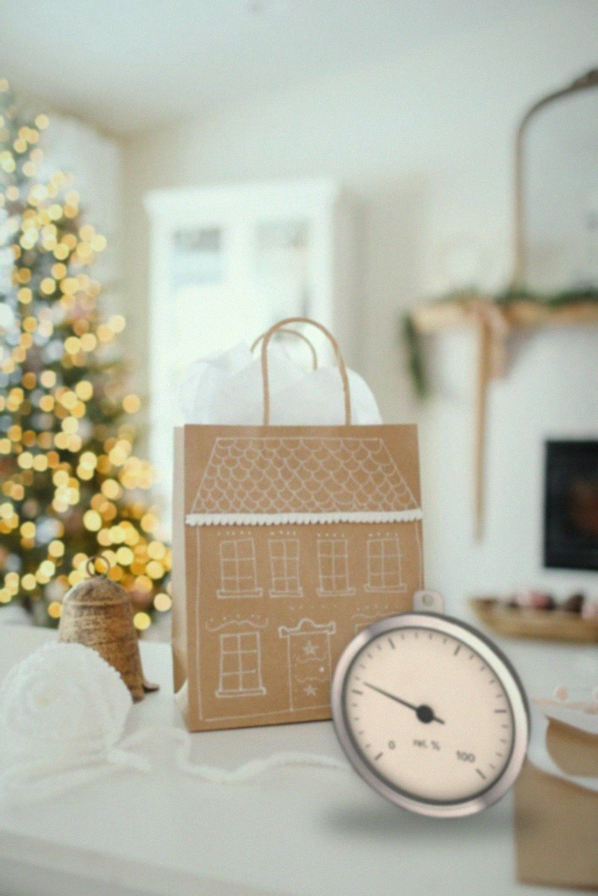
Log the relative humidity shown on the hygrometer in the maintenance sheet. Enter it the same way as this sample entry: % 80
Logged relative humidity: % 24
